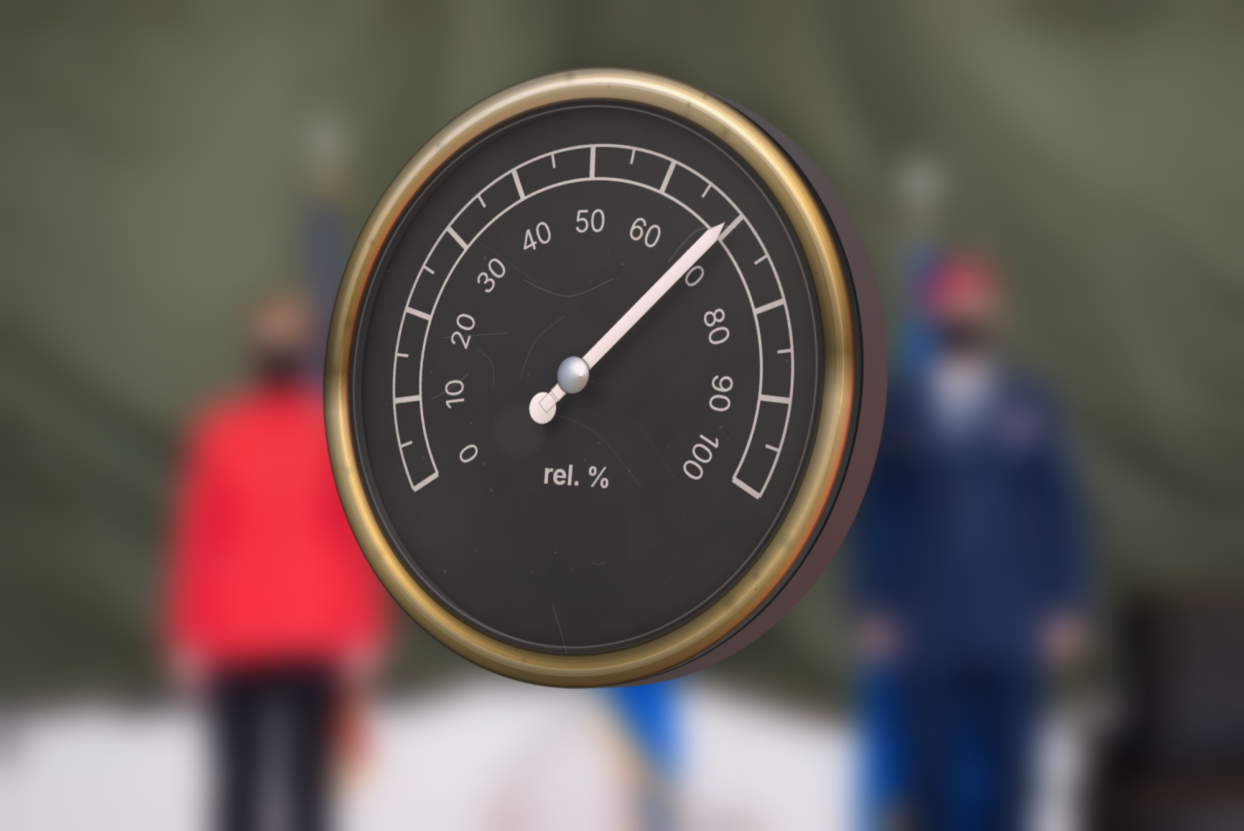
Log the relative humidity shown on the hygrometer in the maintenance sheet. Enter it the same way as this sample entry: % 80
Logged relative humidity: % 70
